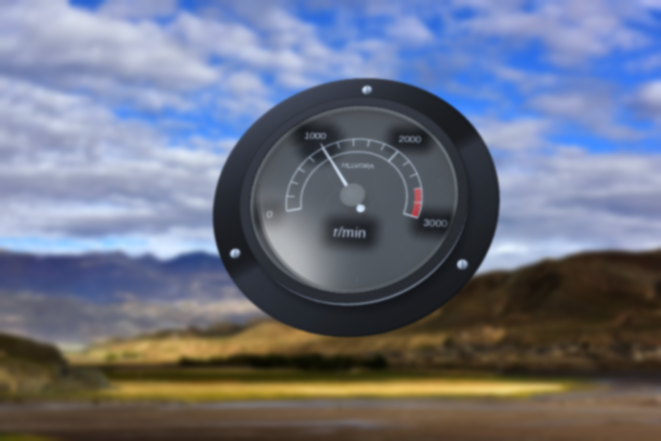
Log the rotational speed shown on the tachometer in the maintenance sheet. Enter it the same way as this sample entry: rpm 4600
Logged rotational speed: rpm 1000
